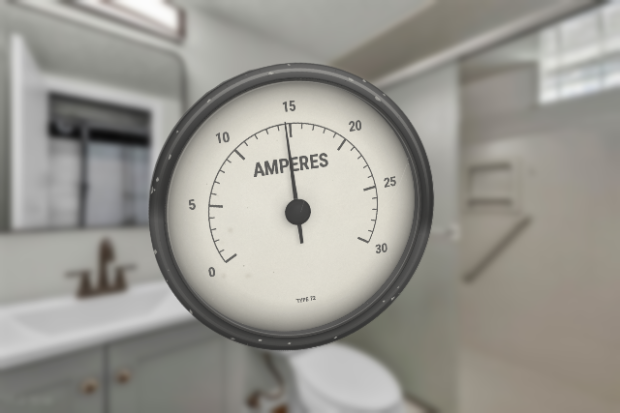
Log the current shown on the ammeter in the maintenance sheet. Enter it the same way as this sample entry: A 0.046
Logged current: A 14.5
